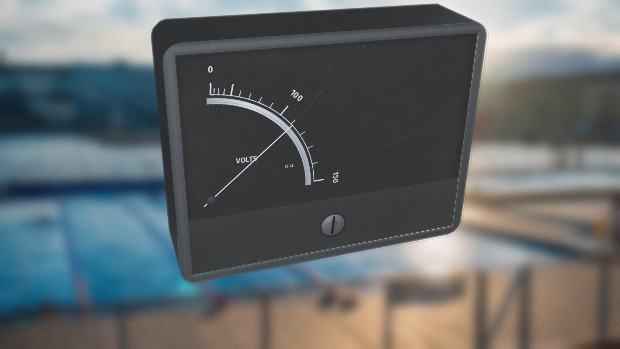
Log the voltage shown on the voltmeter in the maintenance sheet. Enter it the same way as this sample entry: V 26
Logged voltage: V 110
